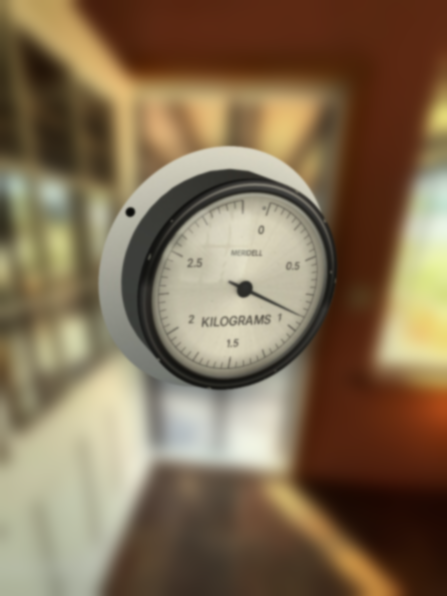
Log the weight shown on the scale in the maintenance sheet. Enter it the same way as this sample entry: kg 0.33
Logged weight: kg 0.9
